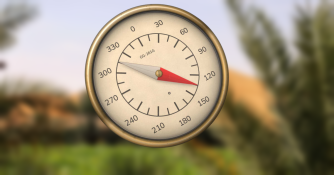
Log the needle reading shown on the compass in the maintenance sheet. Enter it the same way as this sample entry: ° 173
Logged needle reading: ° 135
